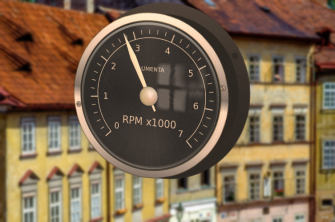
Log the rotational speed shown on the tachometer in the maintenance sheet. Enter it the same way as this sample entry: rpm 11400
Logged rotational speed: rpm 2800
